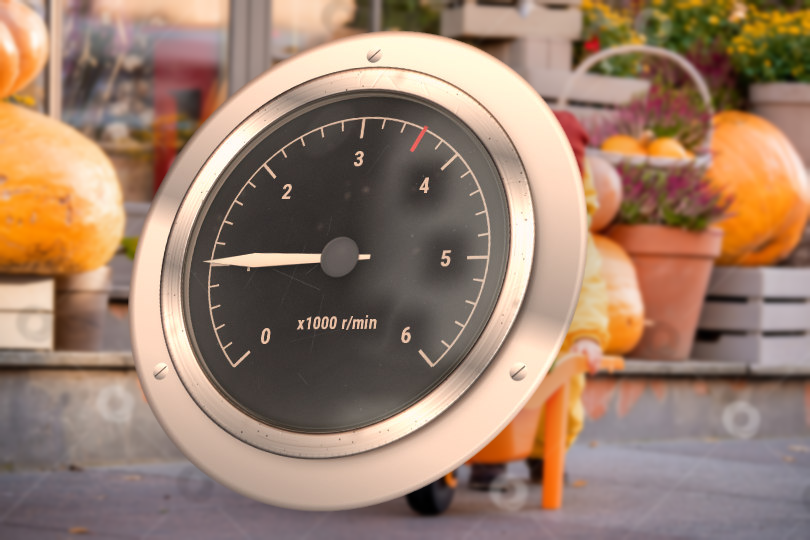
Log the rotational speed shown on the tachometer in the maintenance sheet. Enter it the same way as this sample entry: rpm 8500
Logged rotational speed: rpm 1000
